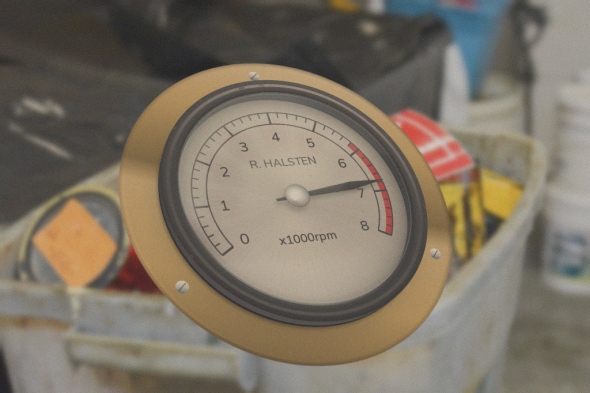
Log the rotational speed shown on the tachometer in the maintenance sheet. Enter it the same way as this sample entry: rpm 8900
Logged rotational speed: rpm 6800
